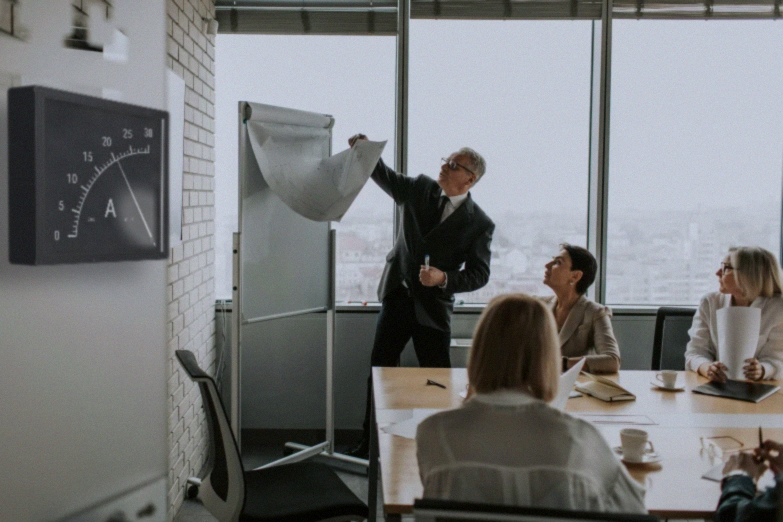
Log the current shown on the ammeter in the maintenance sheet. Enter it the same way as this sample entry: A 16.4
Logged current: A 20
